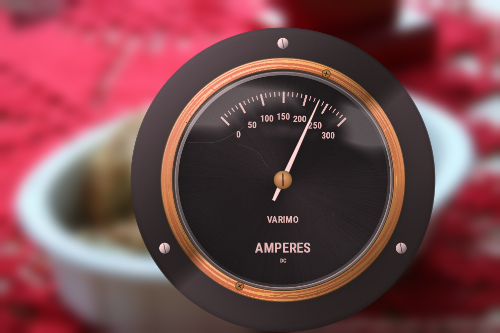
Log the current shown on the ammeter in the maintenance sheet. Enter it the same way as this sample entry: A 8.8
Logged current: A 230
